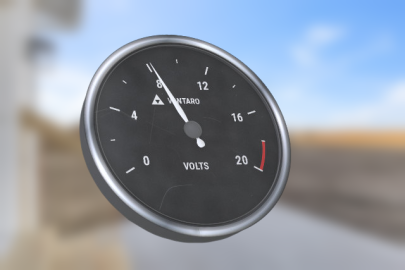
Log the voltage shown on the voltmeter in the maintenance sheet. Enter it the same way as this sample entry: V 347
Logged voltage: V 8
